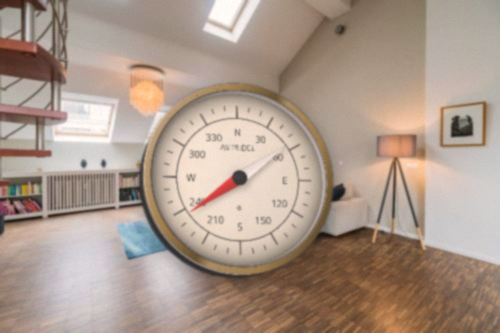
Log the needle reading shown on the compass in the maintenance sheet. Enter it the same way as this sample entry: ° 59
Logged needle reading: ° 235
